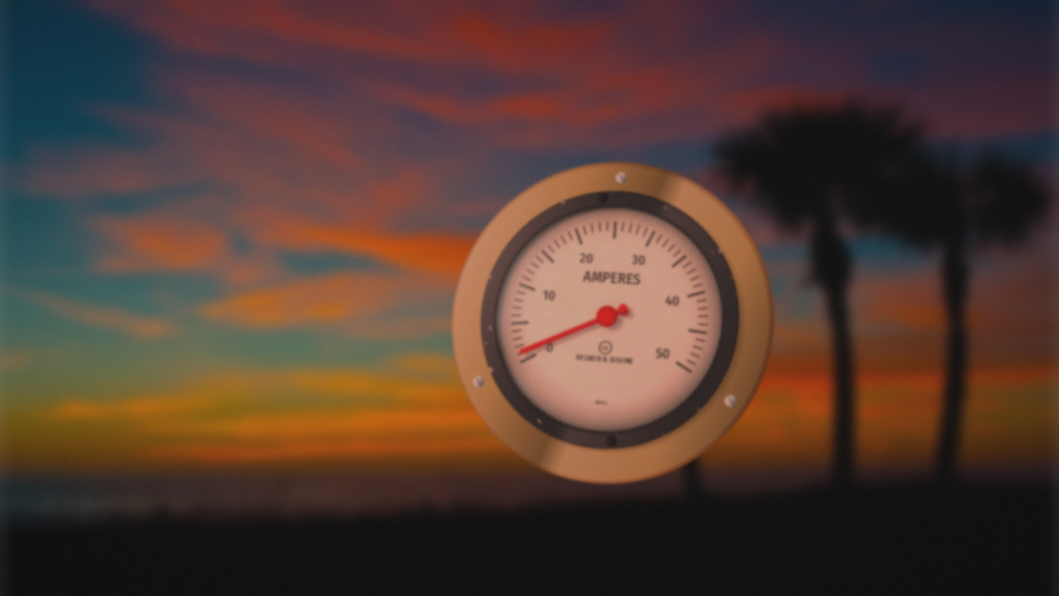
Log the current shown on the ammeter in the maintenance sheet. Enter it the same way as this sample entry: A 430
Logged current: A 1
